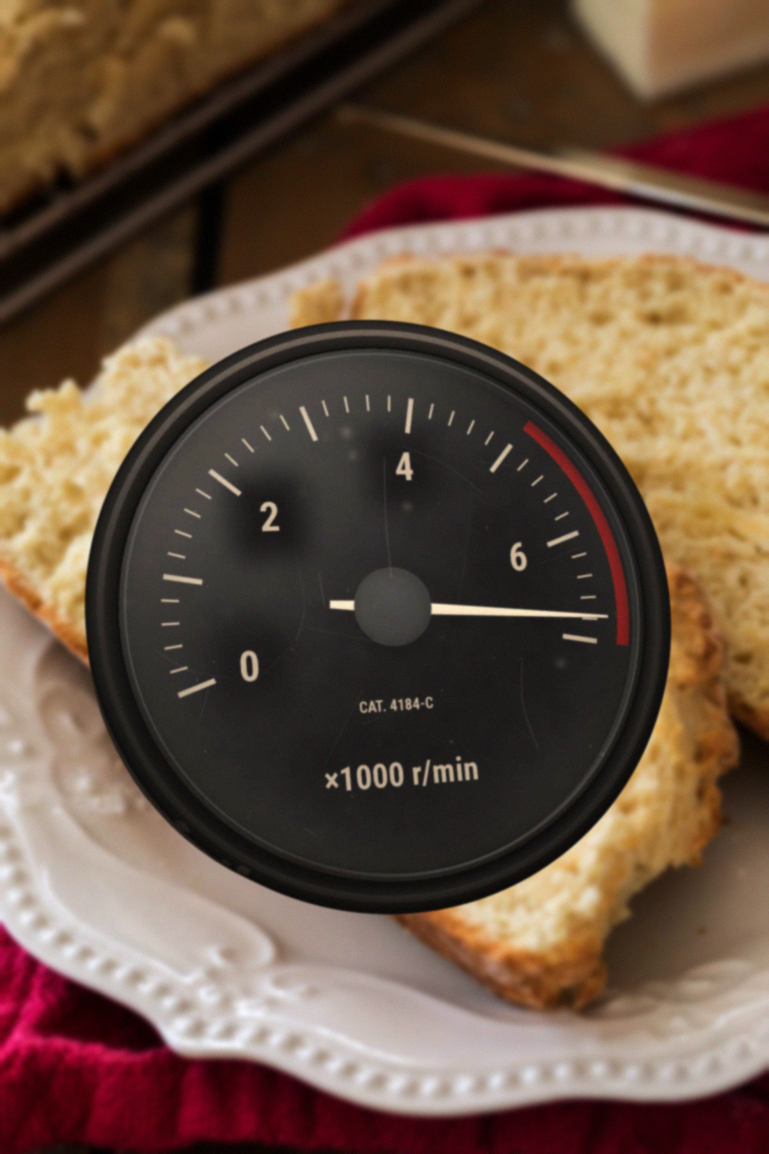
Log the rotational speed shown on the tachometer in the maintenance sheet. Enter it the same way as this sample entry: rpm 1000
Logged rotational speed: rpm 6800
